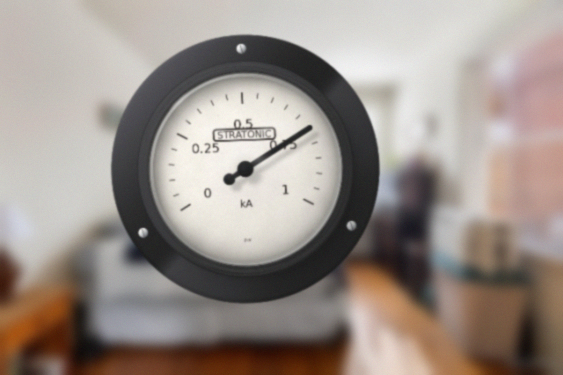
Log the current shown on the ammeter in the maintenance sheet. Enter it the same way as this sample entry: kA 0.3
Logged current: kA 0.75
